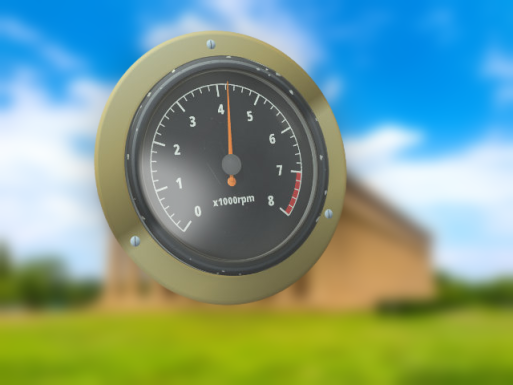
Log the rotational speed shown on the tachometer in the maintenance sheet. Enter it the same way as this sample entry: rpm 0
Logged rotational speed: rpm 4200
